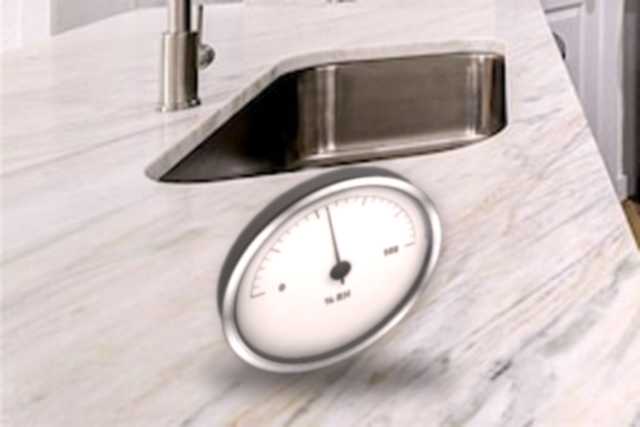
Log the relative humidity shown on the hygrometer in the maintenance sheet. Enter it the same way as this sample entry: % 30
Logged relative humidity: % 44
